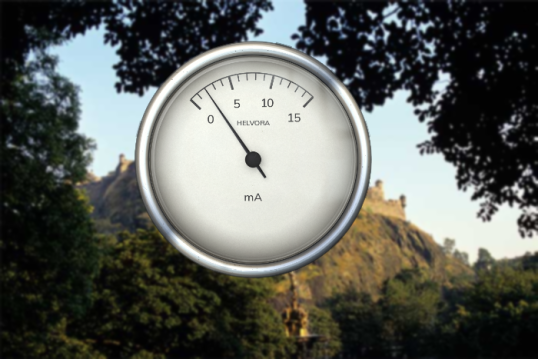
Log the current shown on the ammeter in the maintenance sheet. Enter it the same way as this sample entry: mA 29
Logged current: mA 2
